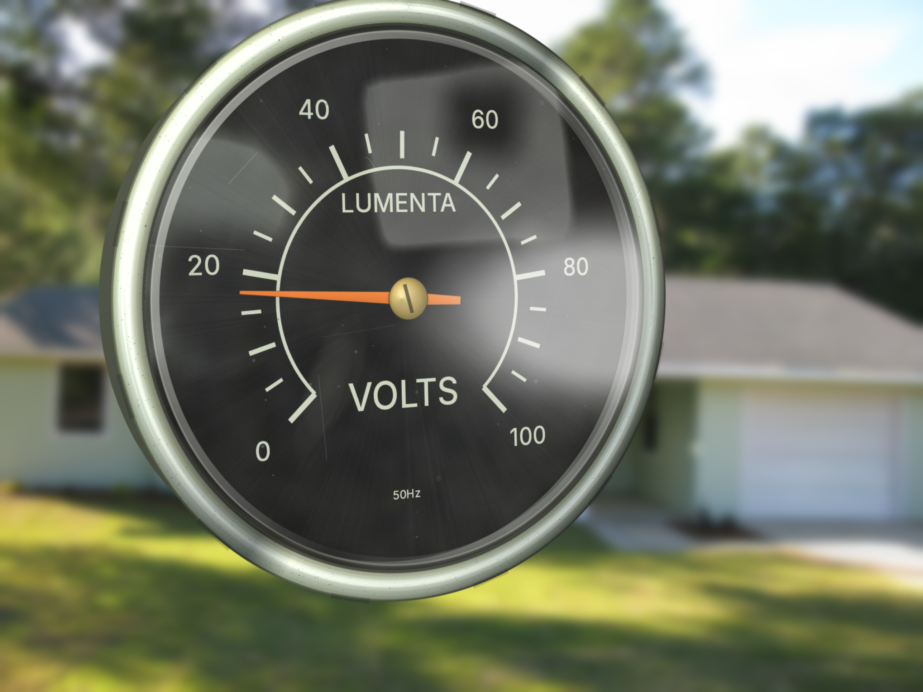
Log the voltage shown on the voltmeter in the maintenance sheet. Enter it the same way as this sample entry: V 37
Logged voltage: V 17.5
